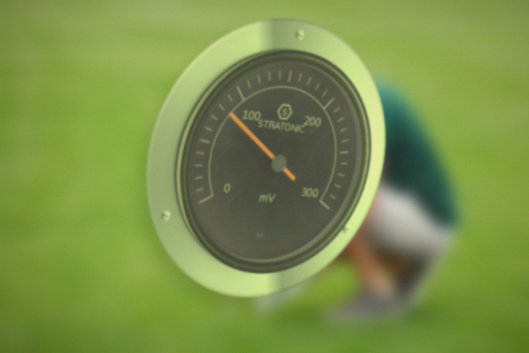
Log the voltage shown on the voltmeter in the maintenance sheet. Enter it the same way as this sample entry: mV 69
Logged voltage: mV 80
